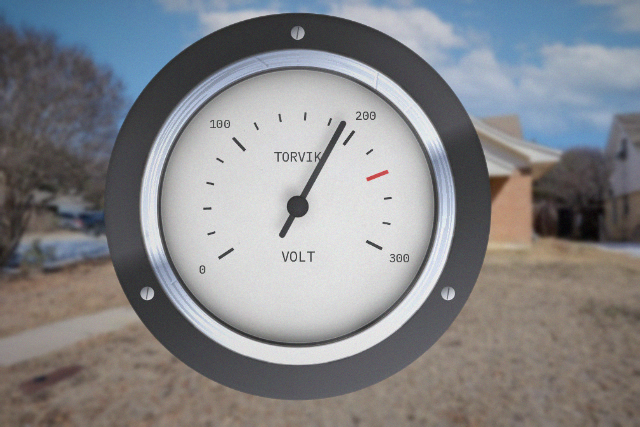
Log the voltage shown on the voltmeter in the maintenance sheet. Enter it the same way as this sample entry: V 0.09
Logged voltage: V 190
